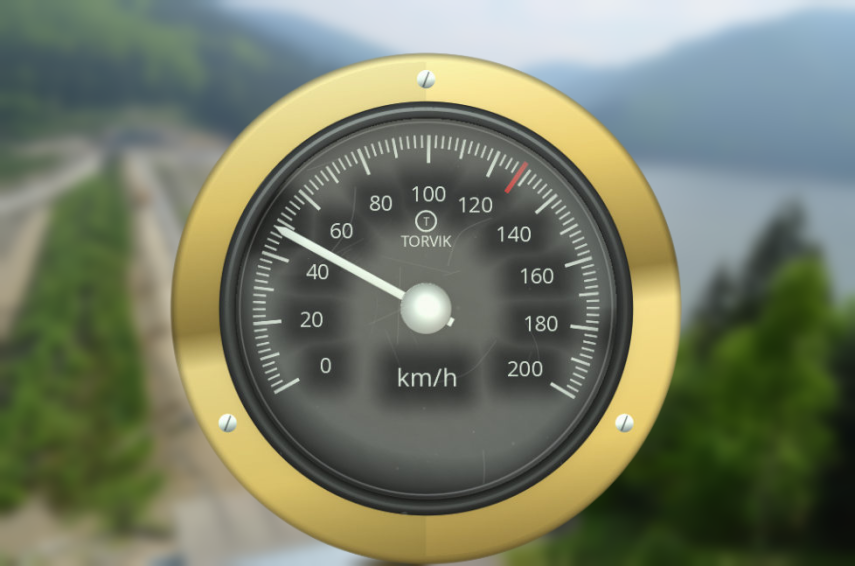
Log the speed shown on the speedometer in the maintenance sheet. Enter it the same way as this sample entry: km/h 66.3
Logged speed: km/h 48
